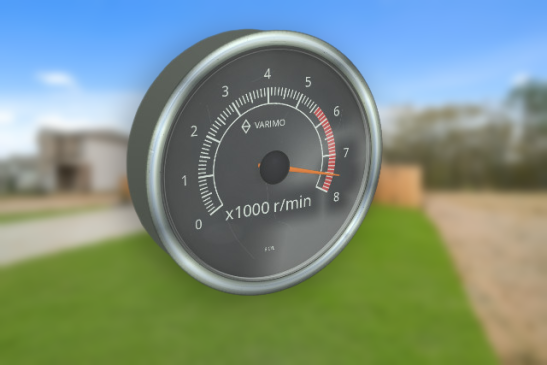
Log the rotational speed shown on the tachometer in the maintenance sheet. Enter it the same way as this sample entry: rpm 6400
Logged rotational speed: rpm 7500
